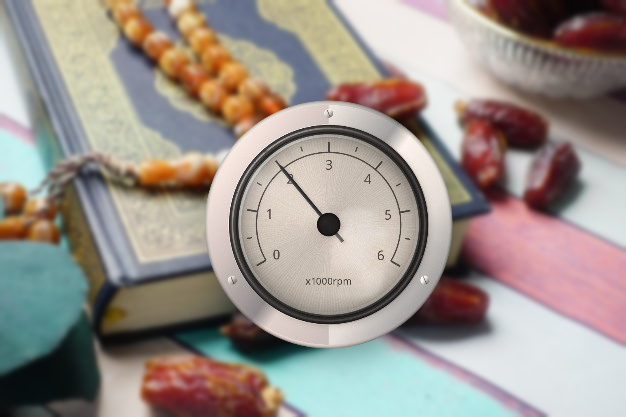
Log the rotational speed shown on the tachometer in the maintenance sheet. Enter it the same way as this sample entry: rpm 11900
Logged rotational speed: rpm 2000
